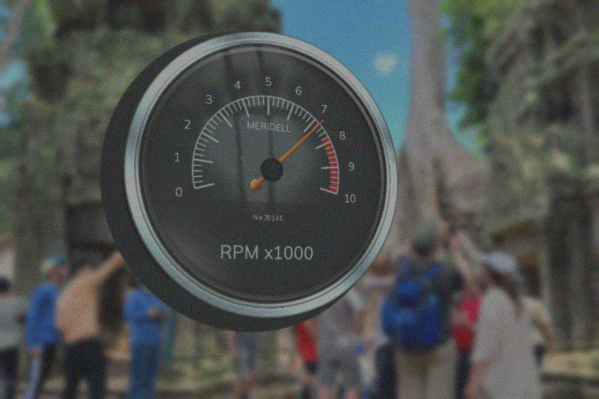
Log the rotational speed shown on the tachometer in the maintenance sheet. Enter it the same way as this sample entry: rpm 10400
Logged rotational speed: rpm 7200
